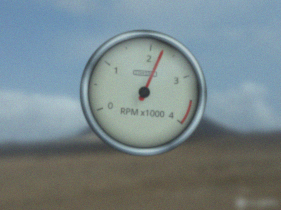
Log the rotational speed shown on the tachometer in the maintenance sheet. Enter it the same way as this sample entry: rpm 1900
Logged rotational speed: rpm 2250
